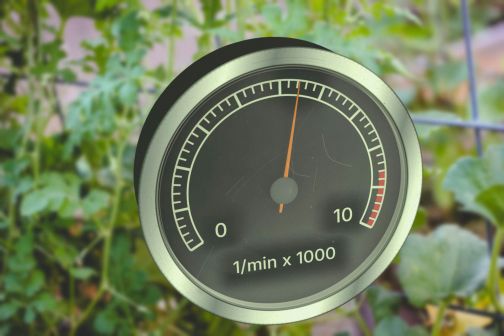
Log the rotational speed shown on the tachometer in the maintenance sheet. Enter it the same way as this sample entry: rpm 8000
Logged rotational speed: rpm 5400
